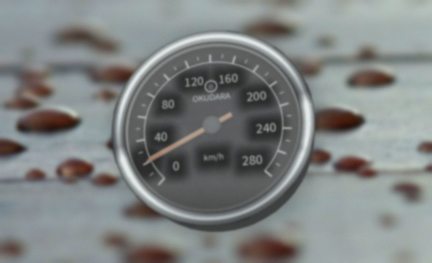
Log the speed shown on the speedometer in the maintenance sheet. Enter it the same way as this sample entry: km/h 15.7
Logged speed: km/h 20
